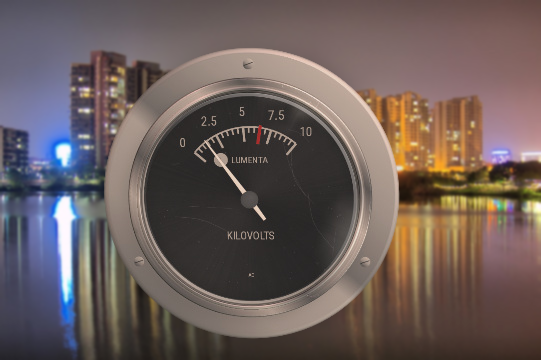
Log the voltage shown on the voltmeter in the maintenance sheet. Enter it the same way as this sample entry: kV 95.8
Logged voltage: kV 1.5
